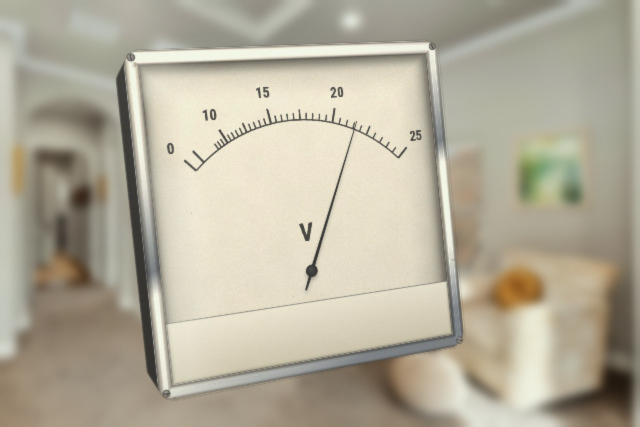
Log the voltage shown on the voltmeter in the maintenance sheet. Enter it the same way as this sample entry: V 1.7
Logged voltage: V 21.5
